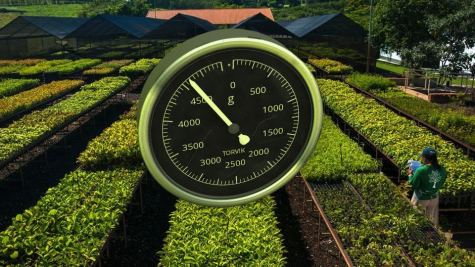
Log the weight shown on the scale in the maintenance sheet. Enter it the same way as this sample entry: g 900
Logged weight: g 4600
